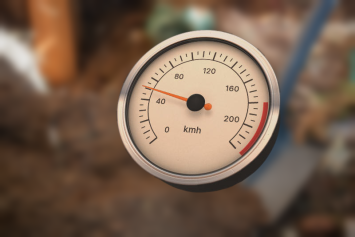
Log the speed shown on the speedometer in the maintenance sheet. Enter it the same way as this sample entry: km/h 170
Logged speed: km/h 50
